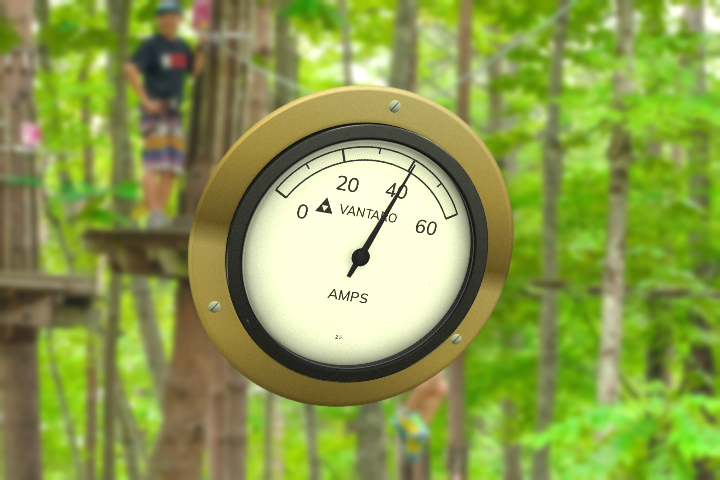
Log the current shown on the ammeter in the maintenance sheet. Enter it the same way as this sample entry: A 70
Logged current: A 40
